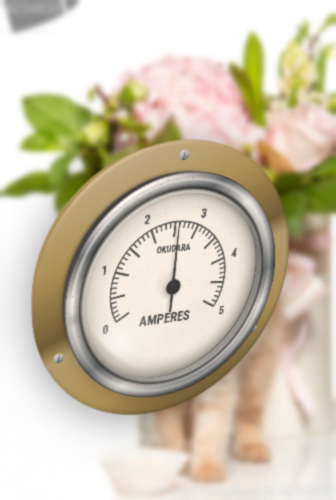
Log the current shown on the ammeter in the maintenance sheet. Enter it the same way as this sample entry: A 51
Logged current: A 2.5
